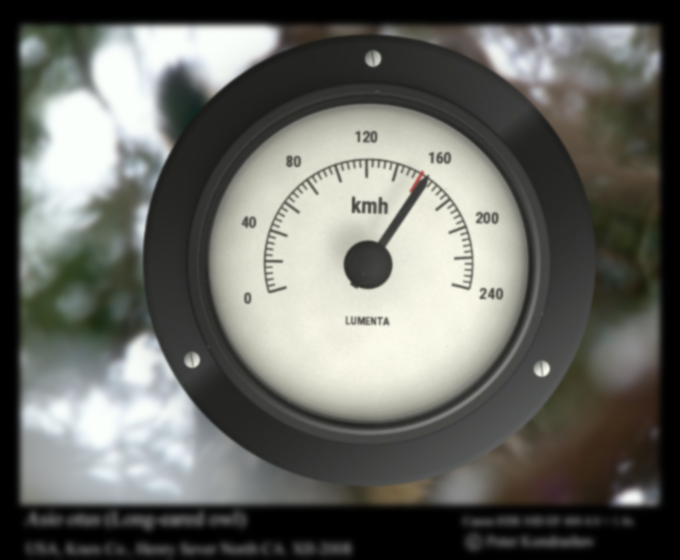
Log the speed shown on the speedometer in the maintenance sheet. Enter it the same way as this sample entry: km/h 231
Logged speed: km/h 160
